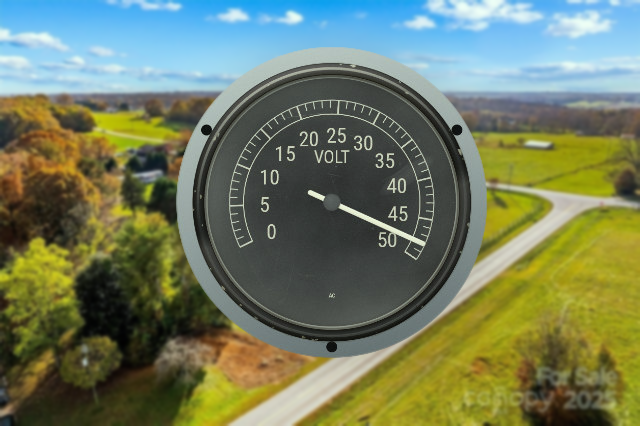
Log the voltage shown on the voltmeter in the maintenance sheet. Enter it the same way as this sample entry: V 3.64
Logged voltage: V 48
